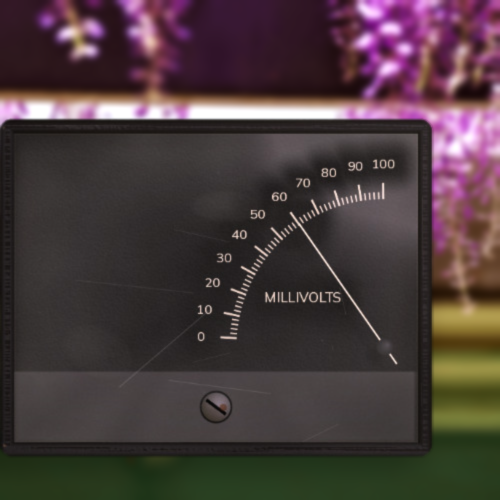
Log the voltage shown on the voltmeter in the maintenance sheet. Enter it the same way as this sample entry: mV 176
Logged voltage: mV 60
